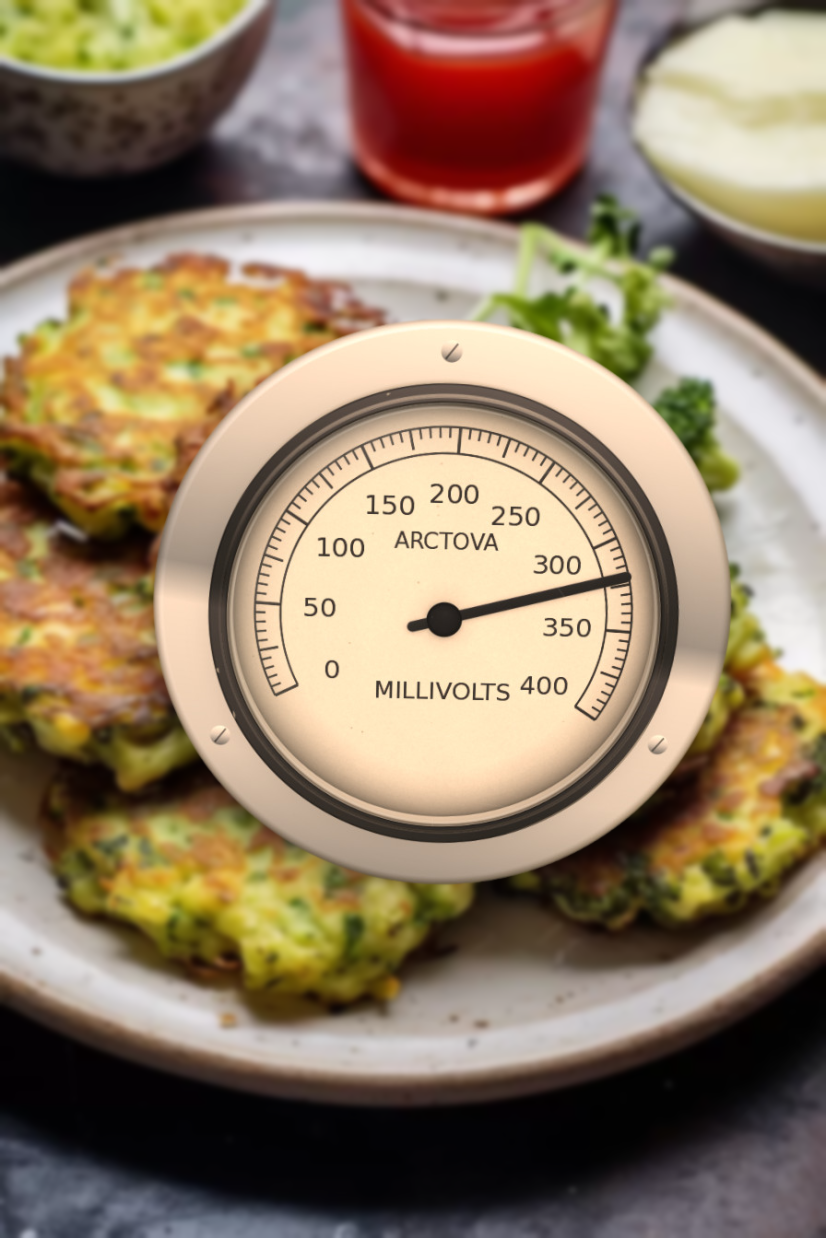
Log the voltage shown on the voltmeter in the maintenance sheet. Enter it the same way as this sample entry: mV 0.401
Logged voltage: mV 320
